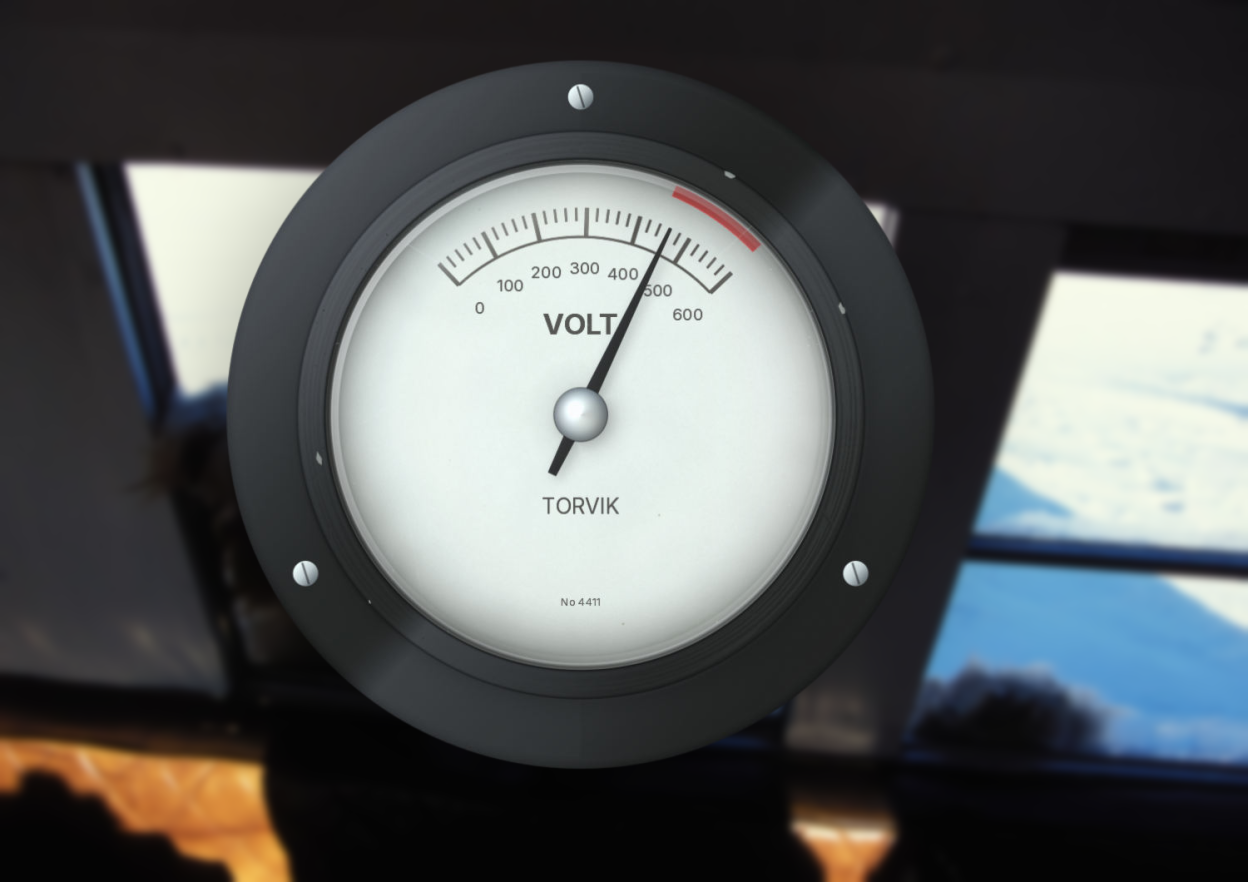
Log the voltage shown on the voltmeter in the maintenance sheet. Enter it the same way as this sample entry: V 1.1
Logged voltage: V 460
